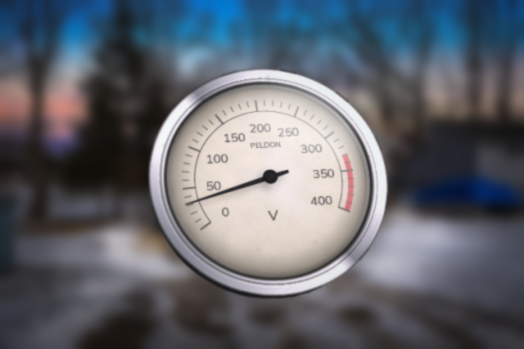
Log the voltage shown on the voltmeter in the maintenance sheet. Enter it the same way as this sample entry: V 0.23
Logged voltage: V 30
